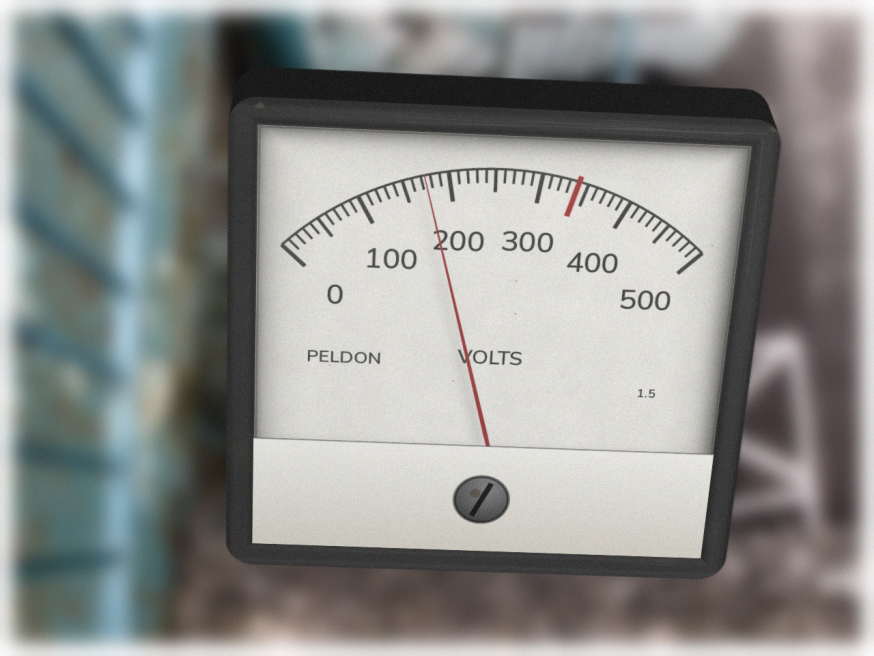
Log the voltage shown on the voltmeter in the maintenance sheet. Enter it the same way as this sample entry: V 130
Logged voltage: V 175
